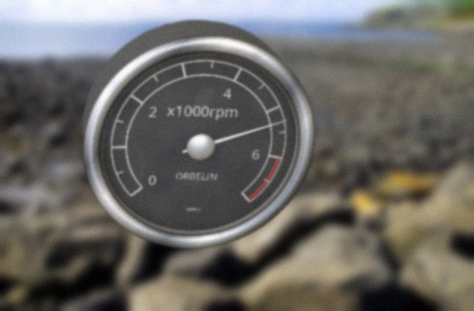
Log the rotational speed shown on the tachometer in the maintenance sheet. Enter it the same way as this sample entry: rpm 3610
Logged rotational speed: rpm 5250
